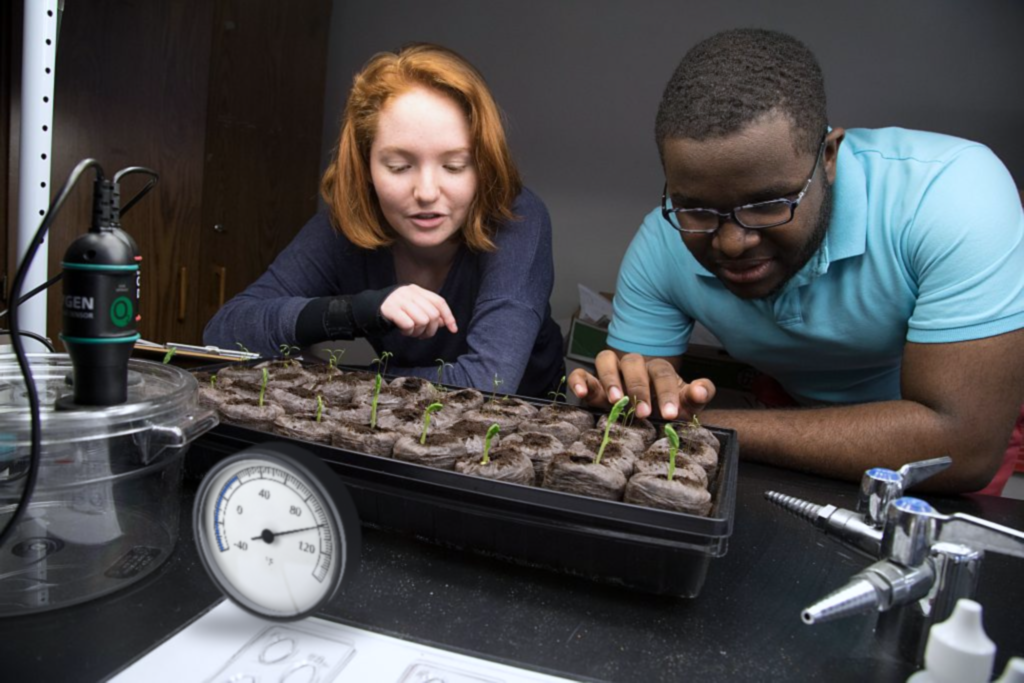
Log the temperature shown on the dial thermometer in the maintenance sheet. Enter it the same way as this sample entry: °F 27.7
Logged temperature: °F 100
